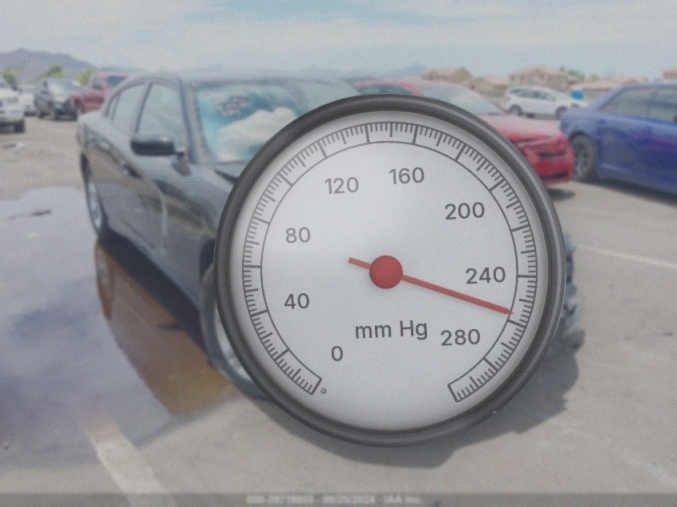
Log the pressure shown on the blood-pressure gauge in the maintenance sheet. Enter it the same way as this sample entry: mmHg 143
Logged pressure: mmHg 256
